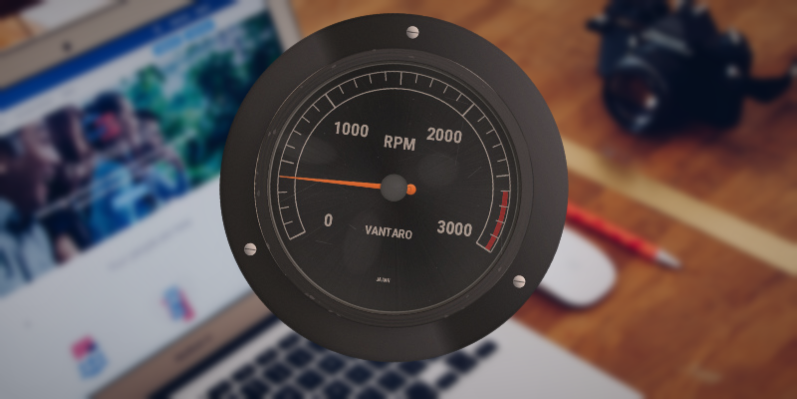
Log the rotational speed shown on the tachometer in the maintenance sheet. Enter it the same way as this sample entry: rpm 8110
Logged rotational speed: rpm 400
